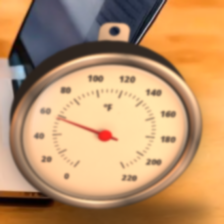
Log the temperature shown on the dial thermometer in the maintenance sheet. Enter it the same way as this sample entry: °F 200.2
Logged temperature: °F 60
